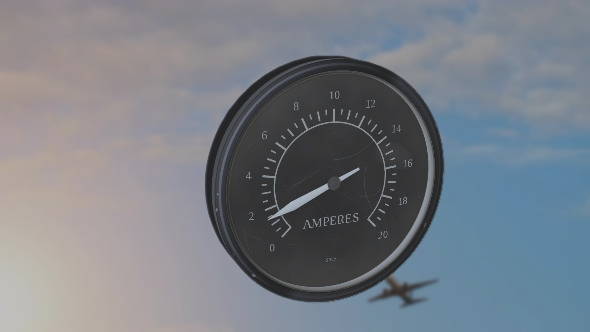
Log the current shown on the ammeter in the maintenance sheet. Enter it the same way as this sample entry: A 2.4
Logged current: A 1.5
